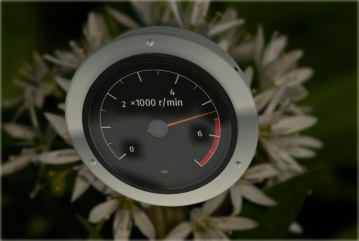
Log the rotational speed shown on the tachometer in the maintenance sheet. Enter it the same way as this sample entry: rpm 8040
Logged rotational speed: rpm 5250
